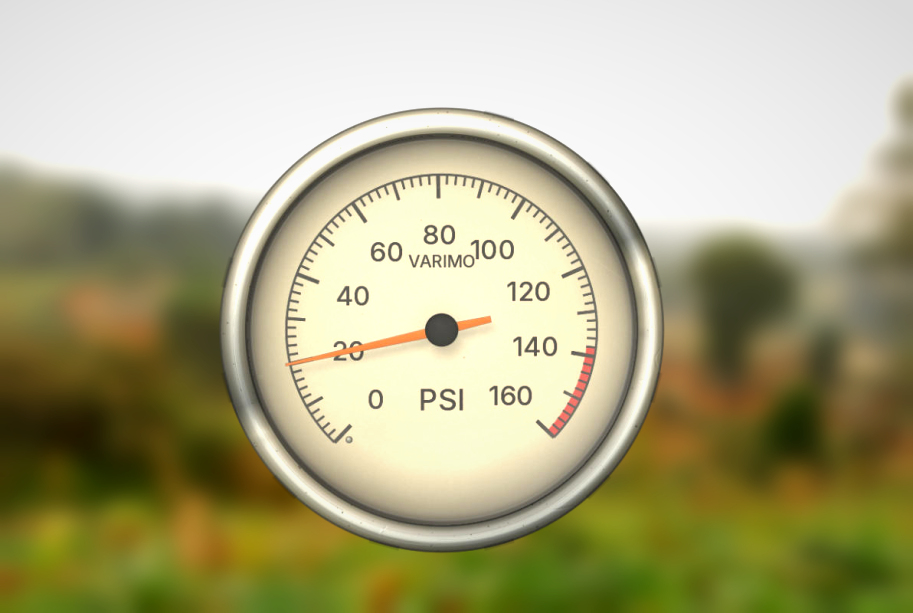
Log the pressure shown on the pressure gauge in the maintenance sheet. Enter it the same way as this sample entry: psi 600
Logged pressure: psi 20
